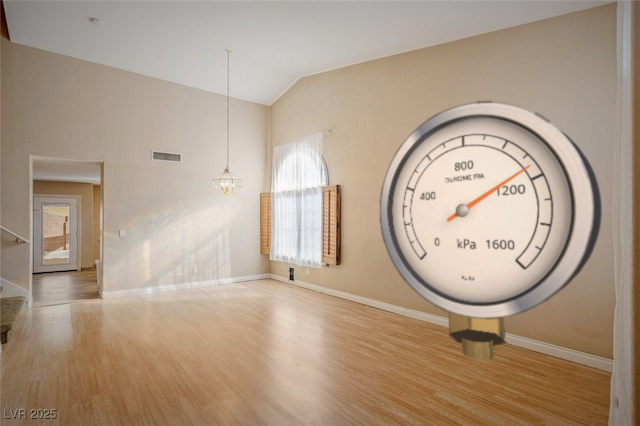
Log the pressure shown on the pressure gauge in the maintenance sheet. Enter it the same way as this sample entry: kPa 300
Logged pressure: kPa 1150
